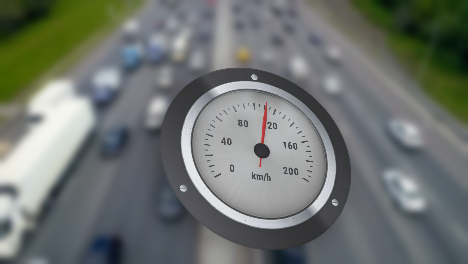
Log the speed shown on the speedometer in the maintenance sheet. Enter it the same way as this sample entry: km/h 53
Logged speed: km/h 110
